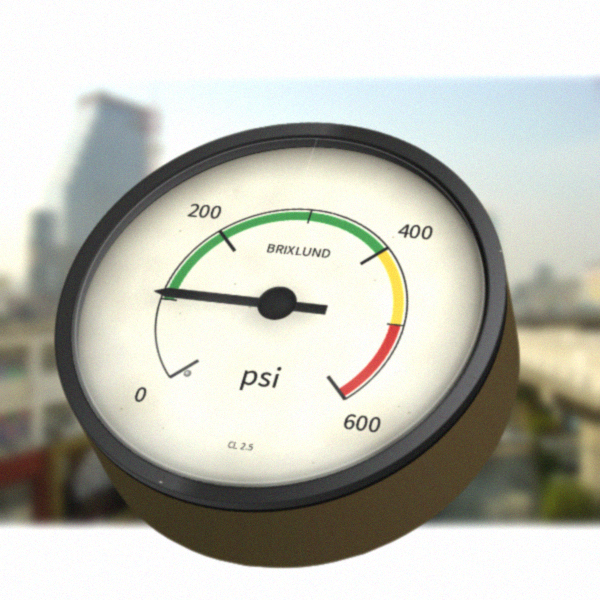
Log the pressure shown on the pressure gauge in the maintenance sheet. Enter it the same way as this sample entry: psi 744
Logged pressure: psi 100
